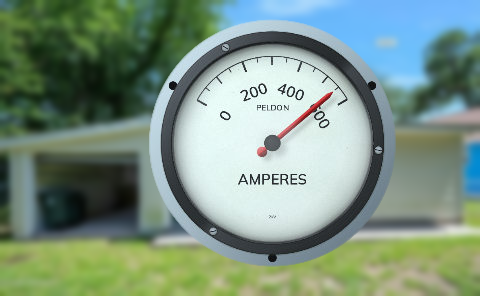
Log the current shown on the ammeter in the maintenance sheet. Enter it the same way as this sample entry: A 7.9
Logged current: A 550
